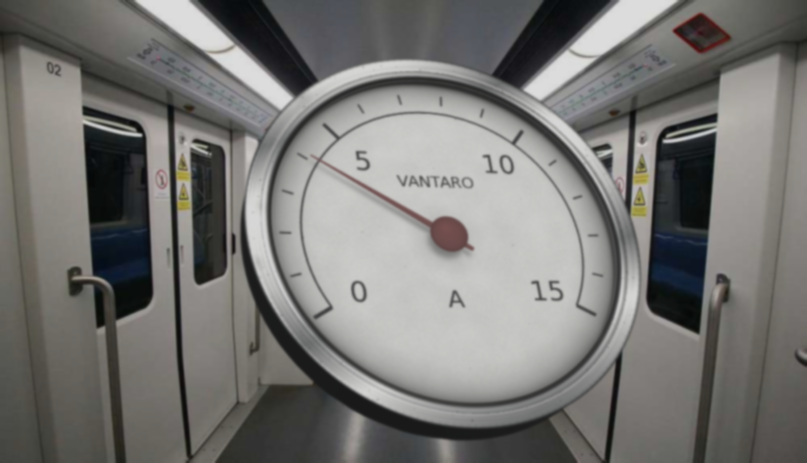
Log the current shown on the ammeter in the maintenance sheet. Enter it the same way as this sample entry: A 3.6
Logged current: A 4
